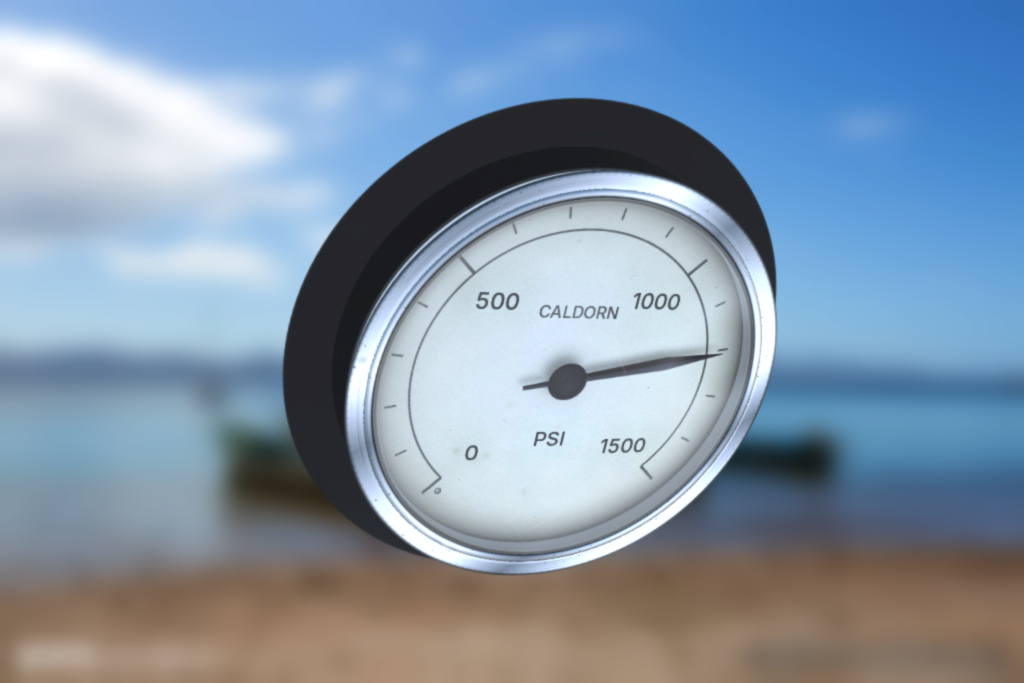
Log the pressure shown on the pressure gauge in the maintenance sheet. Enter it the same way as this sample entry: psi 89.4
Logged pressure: psi 1200
